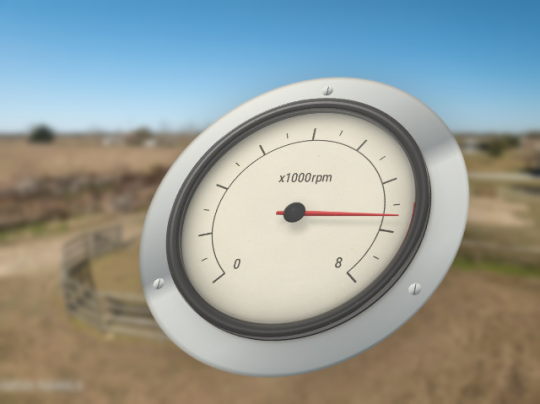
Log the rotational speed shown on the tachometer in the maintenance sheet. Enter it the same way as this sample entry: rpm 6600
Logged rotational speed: rpm 6750
